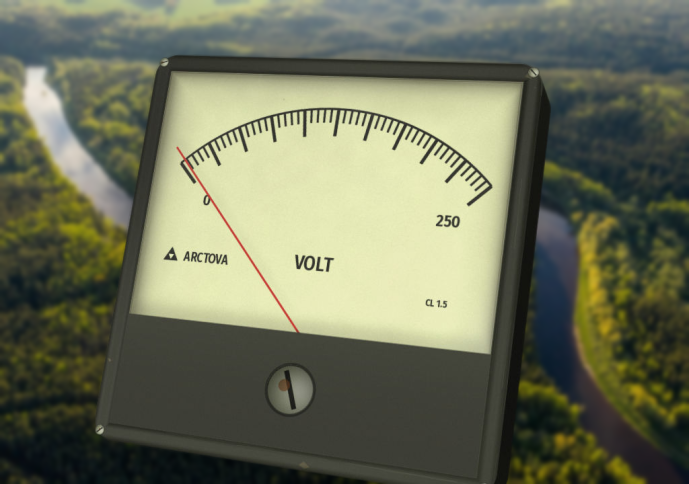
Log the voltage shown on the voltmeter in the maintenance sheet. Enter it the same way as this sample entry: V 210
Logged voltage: V 5
